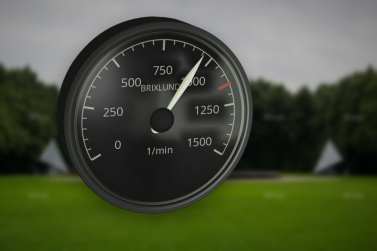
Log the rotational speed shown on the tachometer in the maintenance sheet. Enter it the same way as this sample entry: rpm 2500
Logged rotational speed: rpm 950
